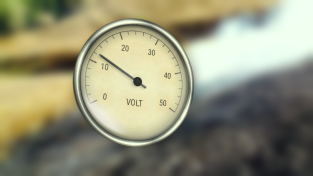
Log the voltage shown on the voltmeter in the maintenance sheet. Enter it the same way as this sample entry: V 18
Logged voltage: V 12
